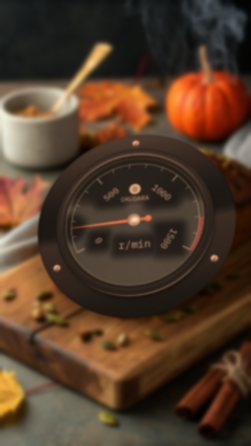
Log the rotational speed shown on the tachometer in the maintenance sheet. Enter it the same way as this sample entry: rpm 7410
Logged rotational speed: rpm 150
